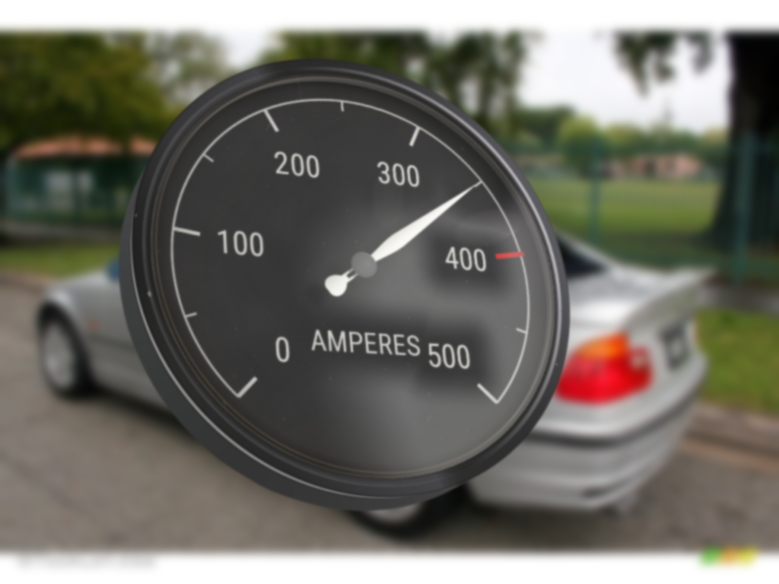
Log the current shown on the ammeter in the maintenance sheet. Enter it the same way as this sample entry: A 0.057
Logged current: A 350
